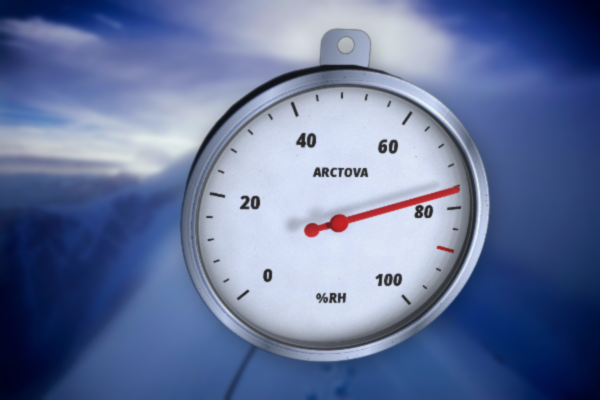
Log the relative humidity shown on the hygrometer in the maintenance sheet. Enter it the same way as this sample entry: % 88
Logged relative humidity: % 76
